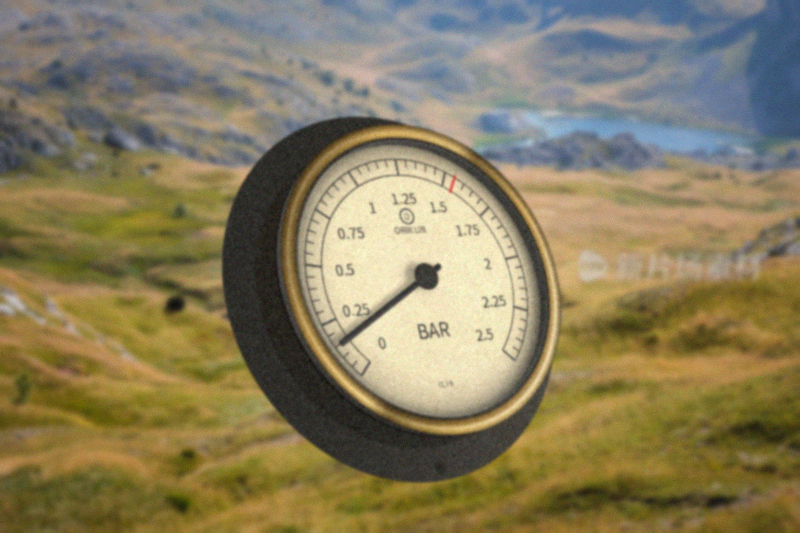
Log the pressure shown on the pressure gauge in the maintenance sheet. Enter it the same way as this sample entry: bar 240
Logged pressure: bar 0.15
